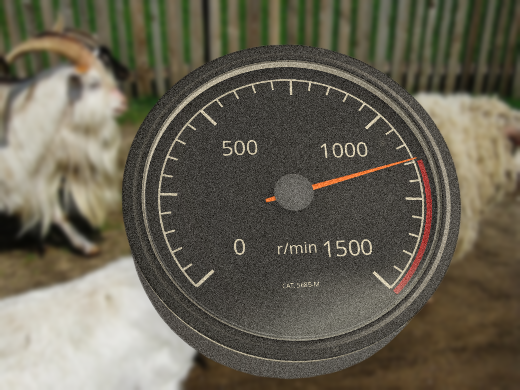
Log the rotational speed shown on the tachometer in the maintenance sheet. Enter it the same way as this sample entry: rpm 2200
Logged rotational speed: rpm 1150
